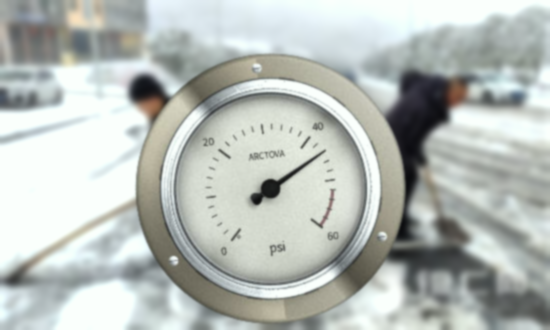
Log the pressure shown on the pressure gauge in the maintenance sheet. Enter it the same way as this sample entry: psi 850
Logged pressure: psi 44
